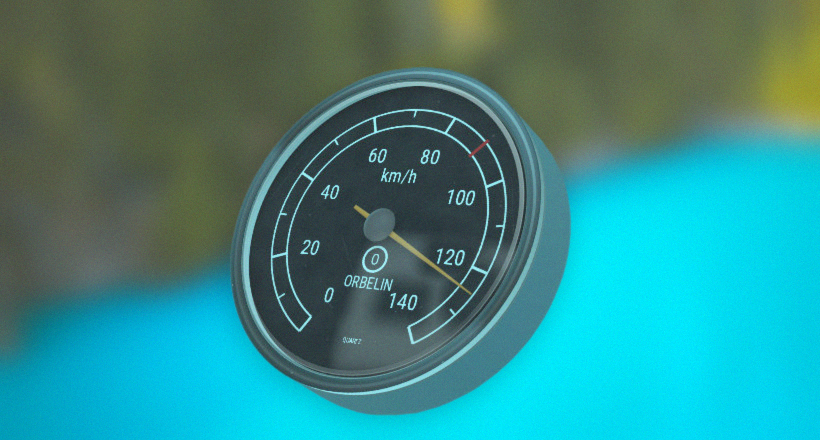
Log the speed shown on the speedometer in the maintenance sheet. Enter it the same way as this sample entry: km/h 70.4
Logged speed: km/h 125
